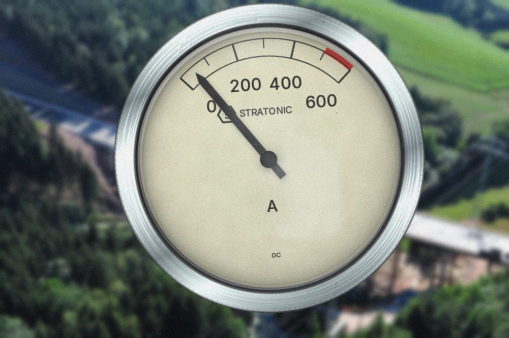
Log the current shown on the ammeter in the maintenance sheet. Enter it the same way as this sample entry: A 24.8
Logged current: A 50
